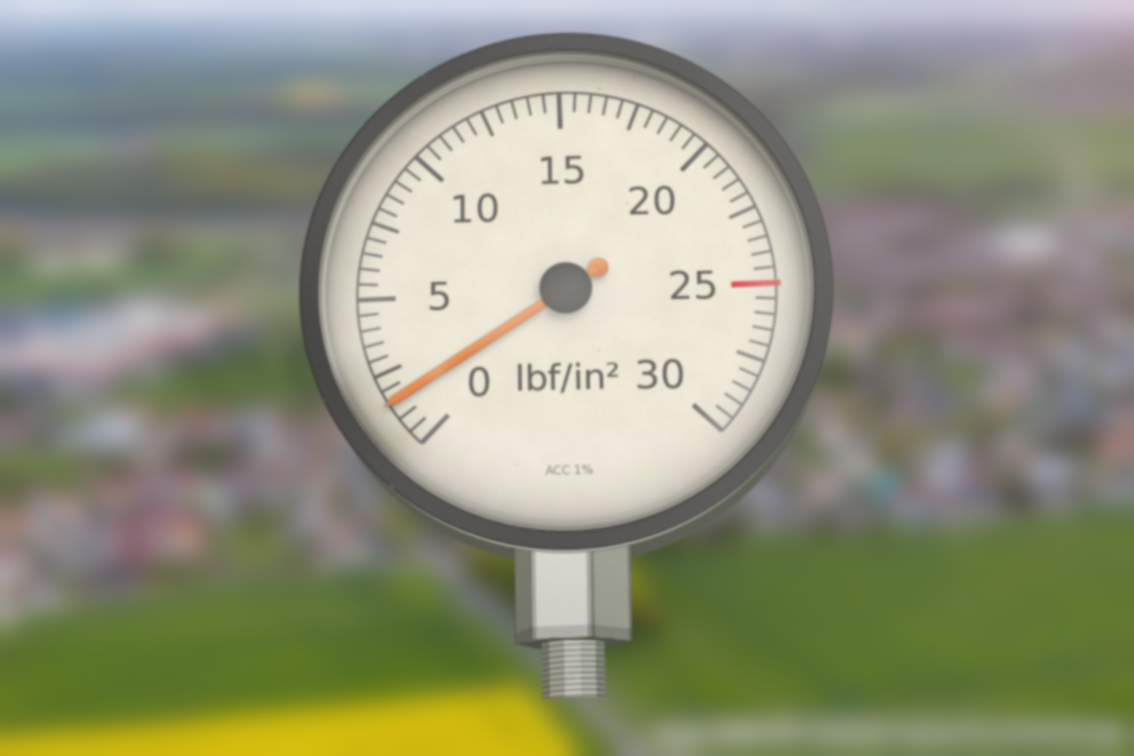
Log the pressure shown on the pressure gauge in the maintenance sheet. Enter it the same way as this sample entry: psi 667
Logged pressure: psi 1.5
